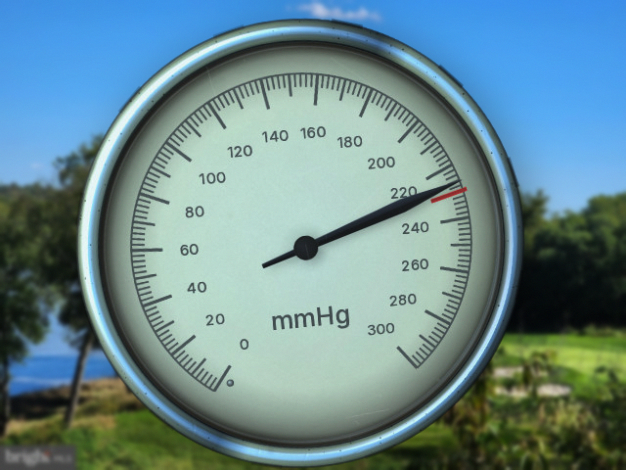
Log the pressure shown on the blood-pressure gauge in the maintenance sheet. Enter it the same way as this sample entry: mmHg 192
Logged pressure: mmHg 226
